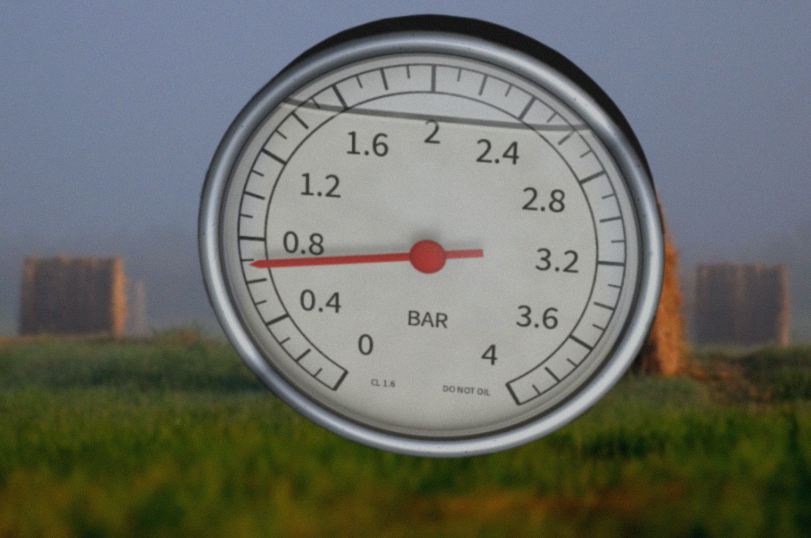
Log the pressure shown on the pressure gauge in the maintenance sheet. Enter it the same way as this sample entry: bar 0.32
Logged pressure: bar 0.7
